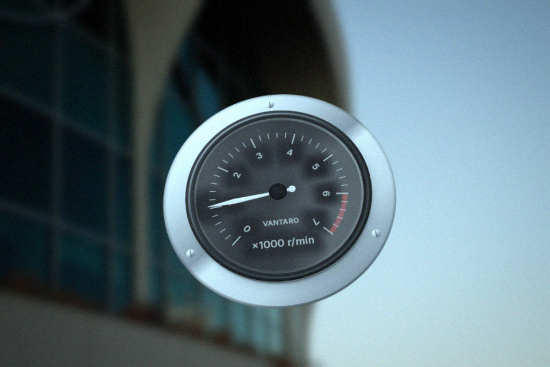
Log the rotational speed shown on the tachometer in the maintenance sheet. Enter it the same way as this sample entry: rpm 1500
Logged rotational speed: rpm 1000
